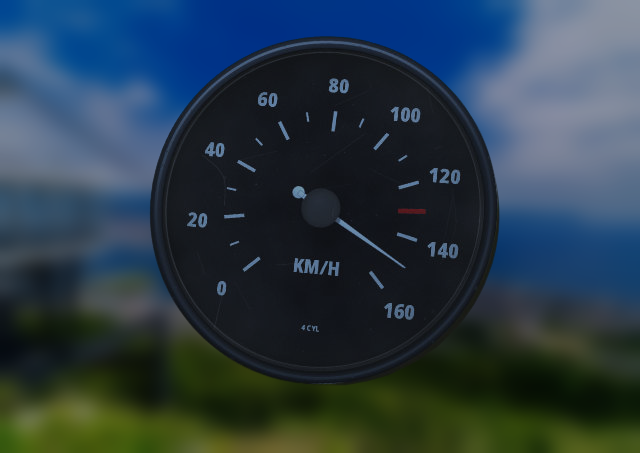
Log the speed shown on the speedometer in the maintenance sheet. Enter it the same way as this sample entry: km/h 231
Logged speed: km/h 150
